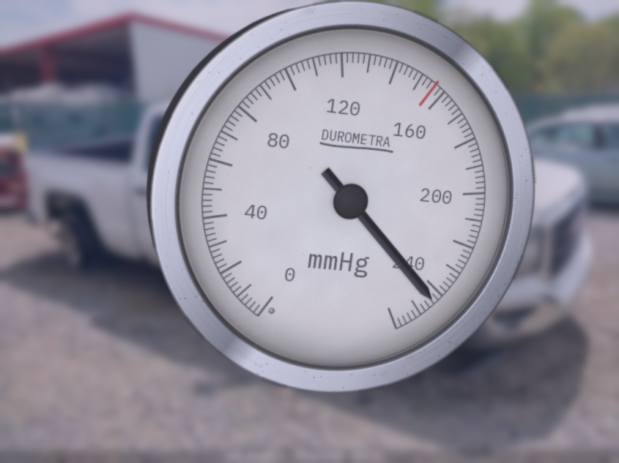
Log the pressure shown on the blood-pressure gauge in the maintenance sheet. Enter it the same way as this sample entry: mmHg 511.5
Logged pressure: mmHg 244
